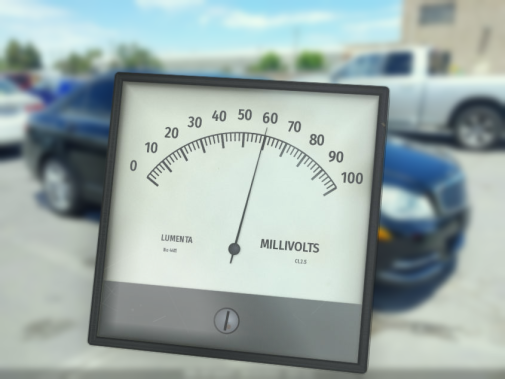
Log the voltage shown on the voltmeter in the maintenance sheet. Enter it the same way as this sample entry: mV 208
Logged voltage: mV 60
